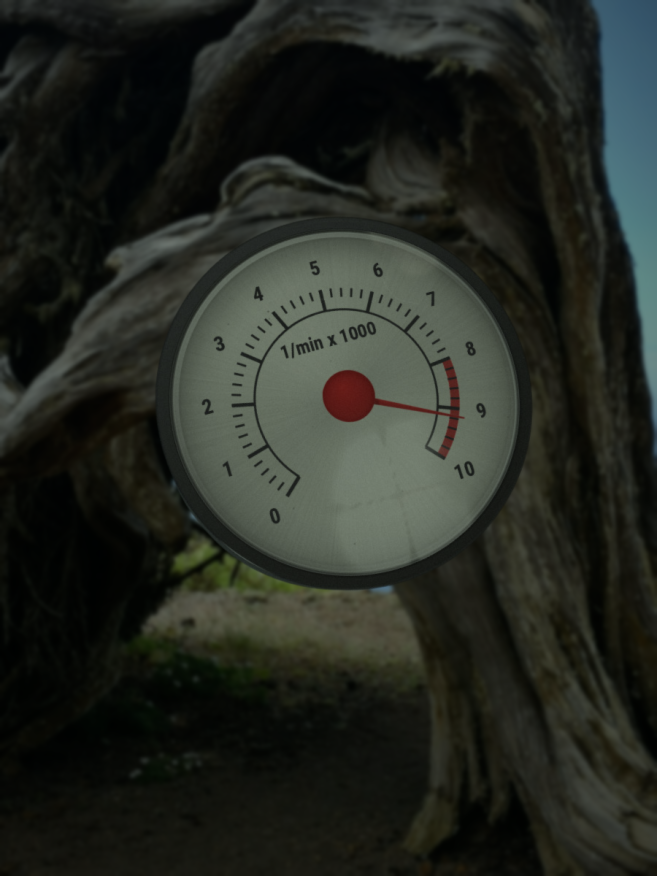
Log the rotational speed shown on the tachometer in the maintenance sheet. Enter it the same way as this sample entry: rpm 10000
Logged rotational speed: rpm 9200
